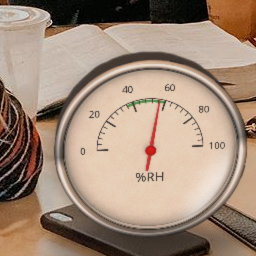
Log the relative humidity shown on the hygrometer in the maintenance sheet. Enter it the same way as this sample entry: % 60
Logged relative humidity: % 56
